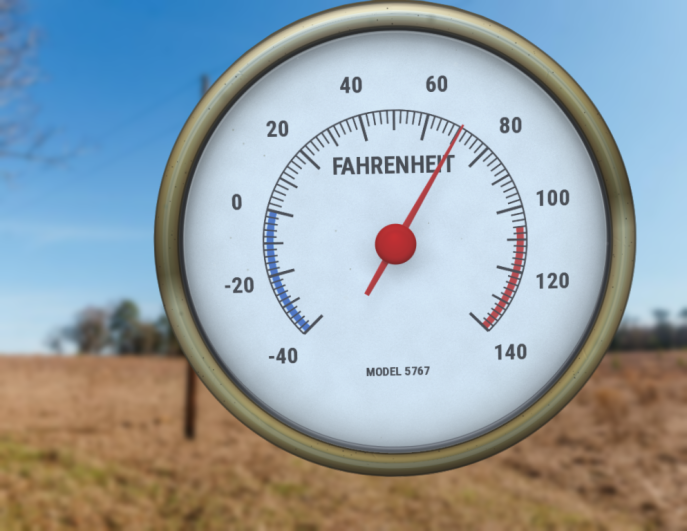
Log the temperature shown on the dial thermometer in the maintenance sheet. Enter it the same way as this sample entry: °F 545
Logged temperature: °F 70
